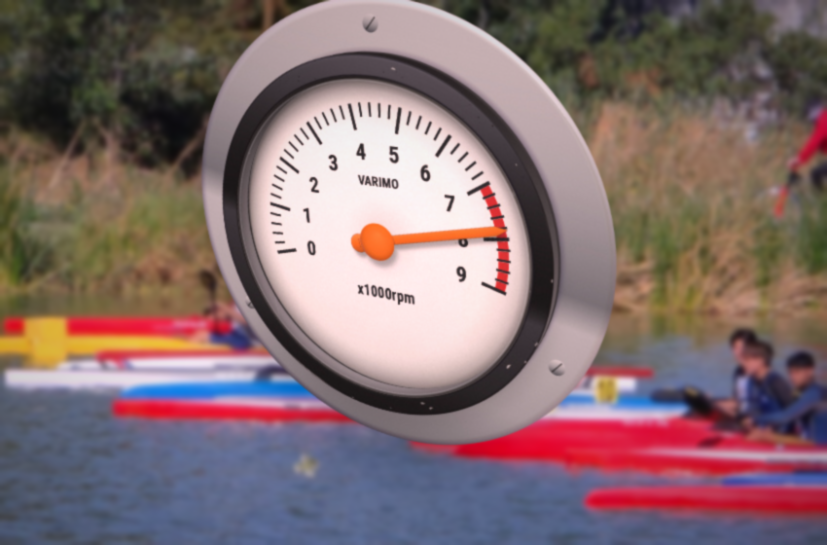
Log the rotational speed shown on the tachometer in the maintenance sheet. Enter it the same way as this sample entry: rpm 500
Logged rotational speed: rpm 7800
